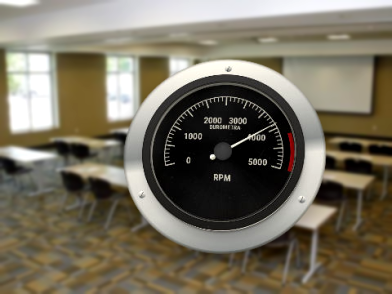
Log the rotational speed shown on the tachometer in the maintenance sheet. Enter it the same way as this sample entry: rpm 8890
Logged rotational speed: rpm 3900
